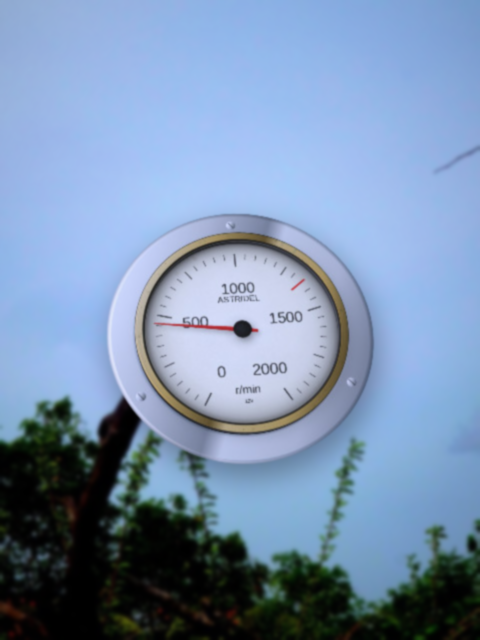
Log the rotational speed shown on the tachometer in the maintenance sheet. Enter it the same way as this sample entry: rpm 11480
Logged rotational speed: rpm 450
